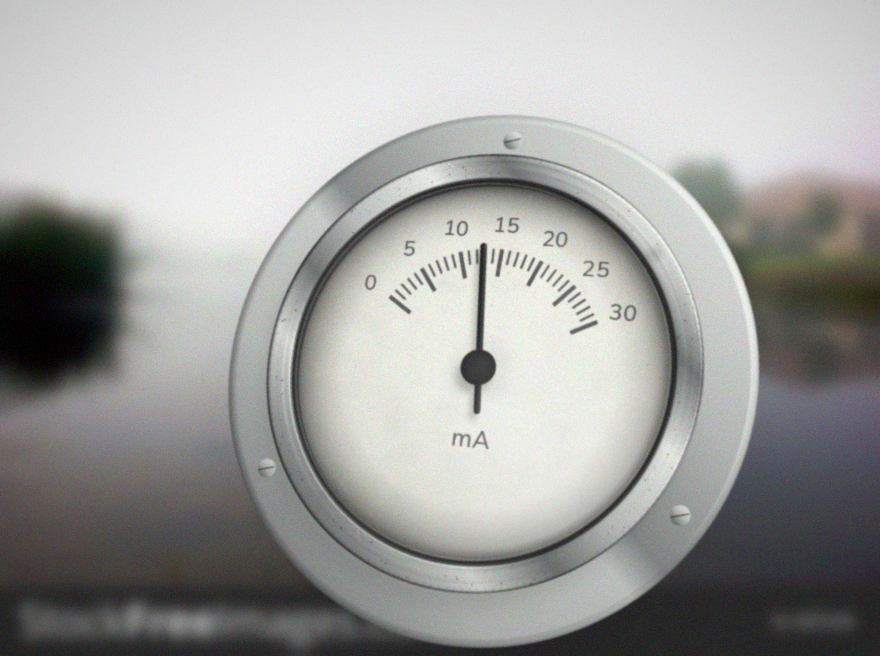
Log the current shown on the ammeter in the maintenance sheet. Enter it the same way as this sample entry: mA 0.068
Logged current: mA 13
